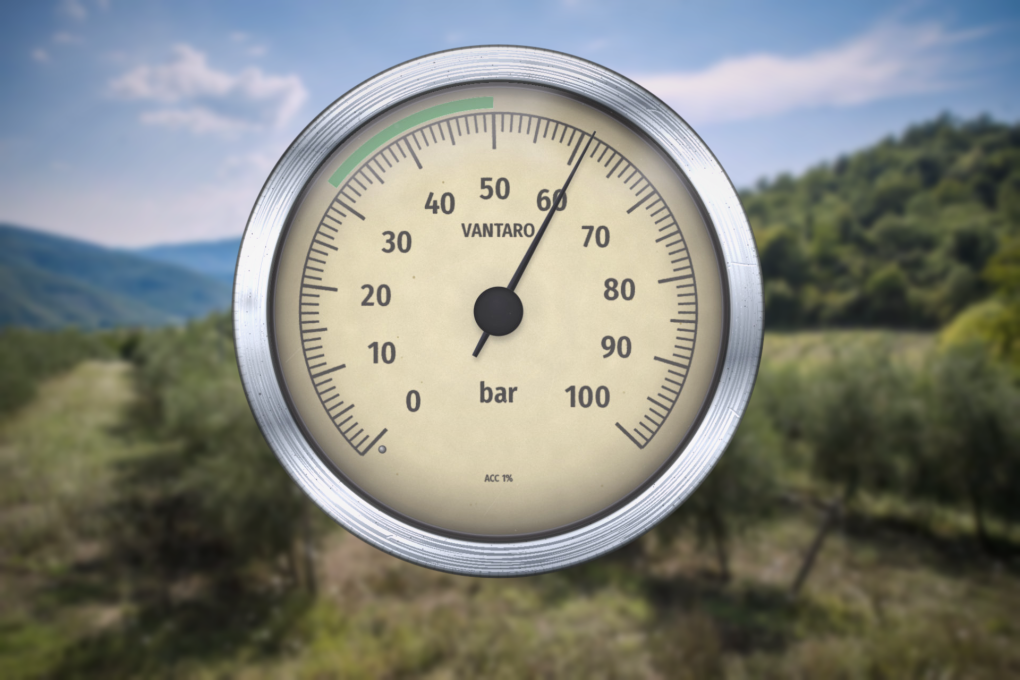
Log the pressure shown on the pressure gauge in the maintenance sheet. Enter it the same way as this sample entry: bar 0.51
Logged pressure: bar 61
